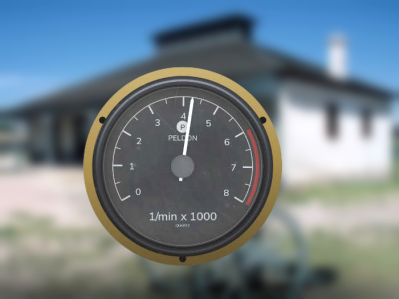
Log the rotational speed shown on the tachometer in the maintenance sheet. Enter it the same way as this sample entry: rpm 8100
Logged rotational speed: rpm 4250
